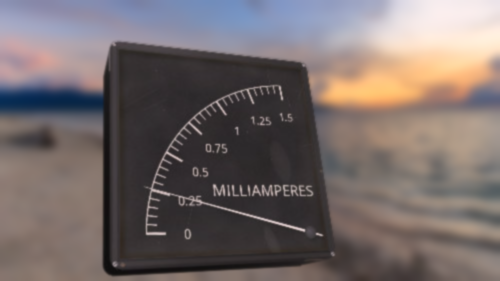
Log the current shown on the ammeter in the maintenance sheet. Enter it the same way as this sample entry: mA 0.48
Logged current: mA 0.25
